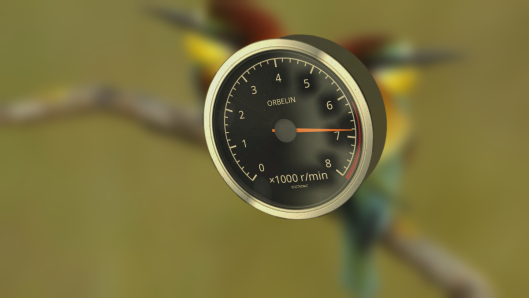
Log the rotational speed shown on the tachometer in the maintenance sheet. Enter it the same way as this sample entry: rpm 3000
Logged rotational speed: rpm 6800
